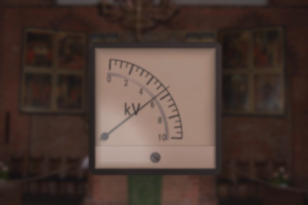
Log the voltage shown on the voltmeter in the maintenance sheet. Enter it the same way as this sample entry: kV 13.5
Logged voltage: kV 5.5
